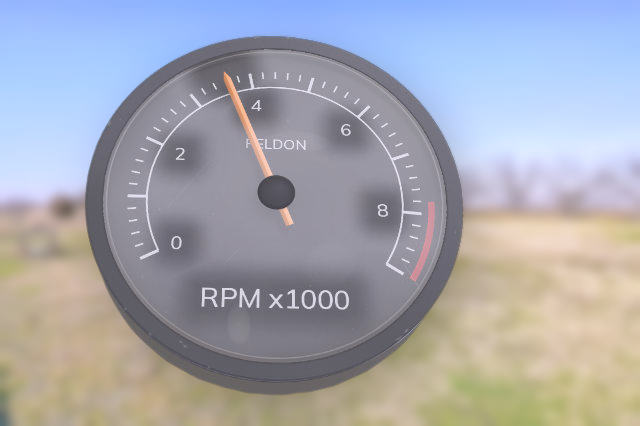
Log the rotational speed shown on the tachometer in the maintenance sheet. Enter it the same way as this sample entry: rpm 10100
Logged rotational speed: rpm 3600
